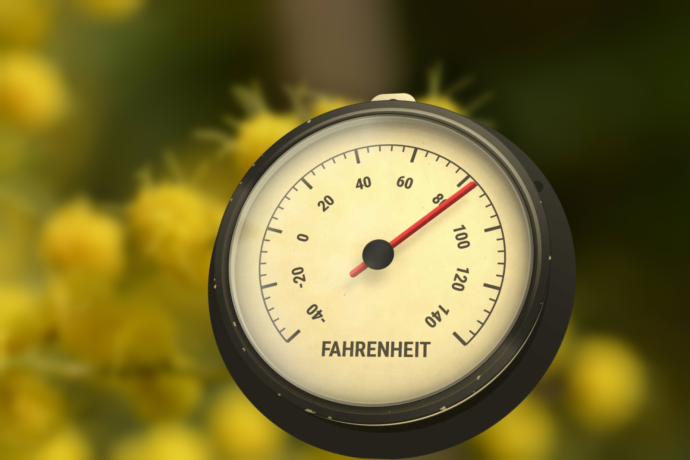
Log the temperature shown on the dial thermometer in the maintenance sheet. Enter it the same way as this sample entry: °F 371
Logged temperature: °F 84
